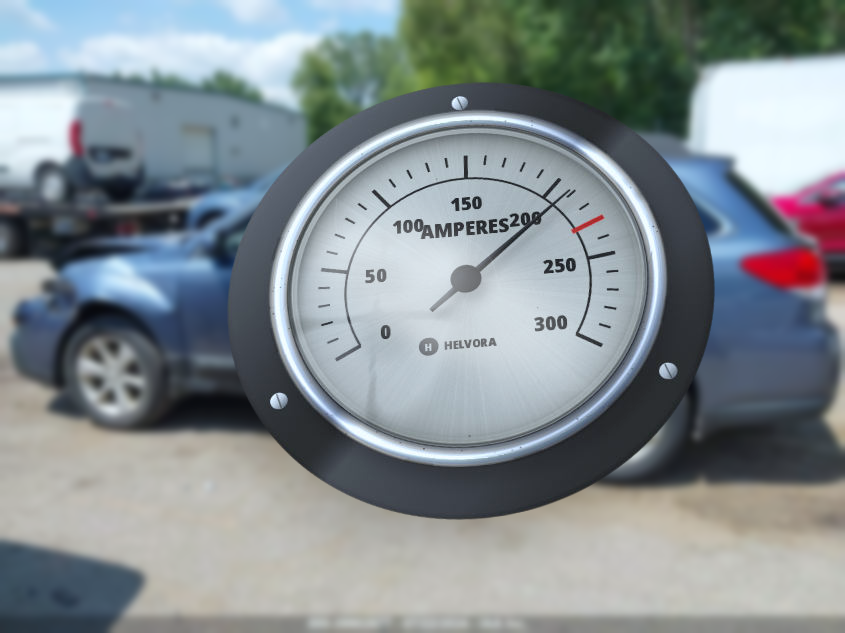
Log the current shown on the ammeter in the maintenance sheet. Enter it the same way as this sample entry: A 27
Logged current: A 210
